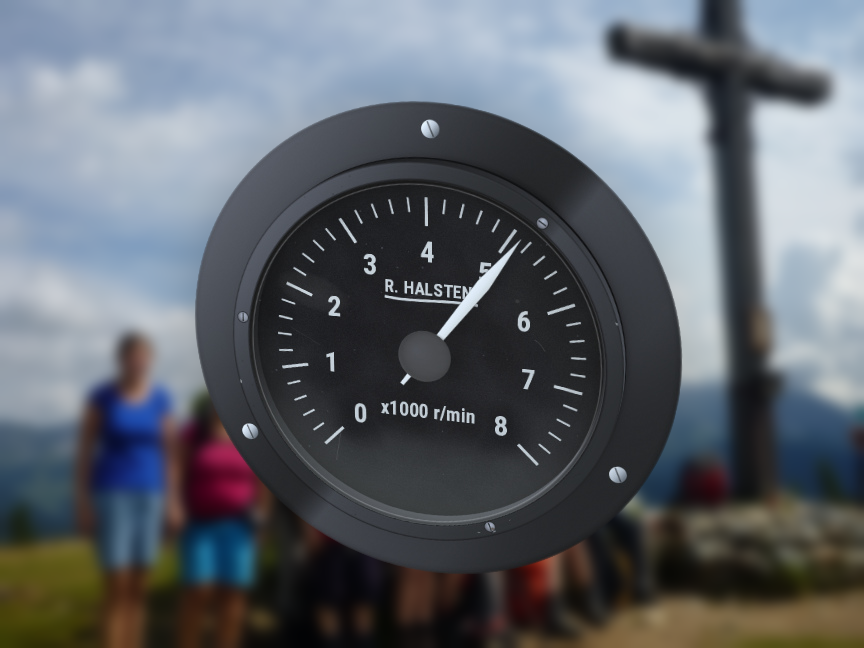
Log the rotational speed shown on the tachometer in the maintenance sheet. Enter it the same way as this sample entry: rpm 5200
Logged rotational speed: rpm 5100
